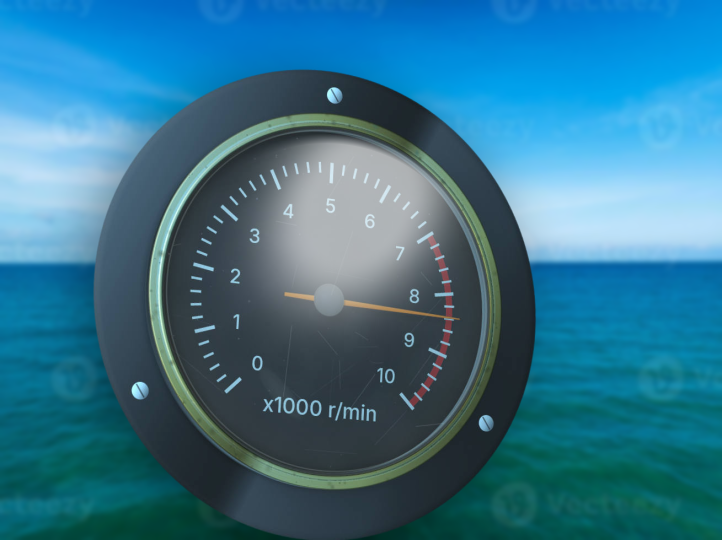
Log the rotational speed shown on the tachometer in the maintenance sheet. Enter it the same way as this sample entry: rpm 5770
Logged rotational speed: rpm 8400
